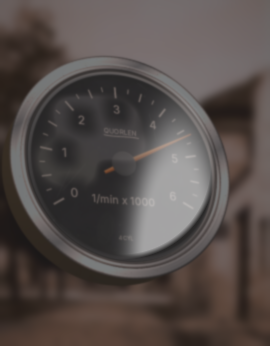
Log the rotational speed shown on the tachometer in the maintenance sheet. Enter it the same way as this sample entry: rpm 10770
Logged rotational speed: rpm 4625
